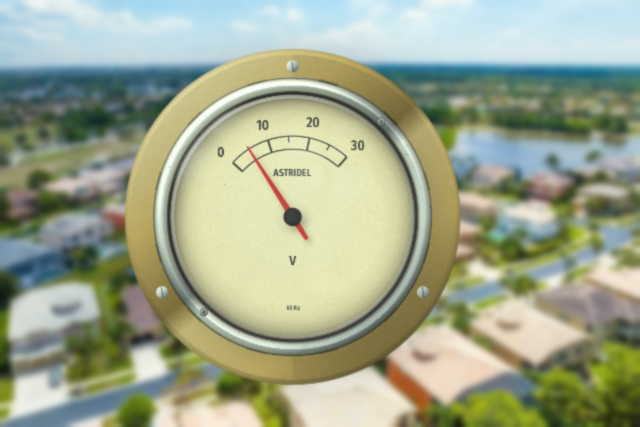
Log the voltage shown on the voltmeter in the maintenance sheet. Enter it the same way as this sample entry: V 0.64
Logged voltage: V 5
